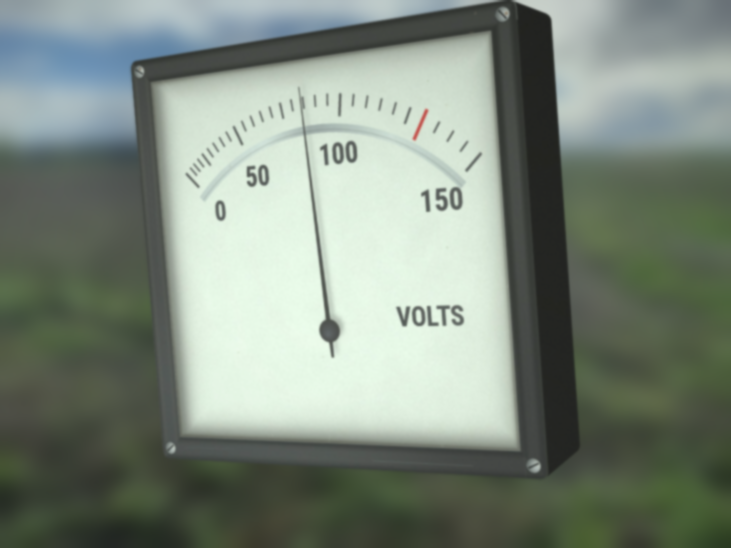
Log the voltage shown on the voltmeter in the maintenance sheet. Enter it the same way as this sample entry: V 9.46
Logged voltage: V 85
